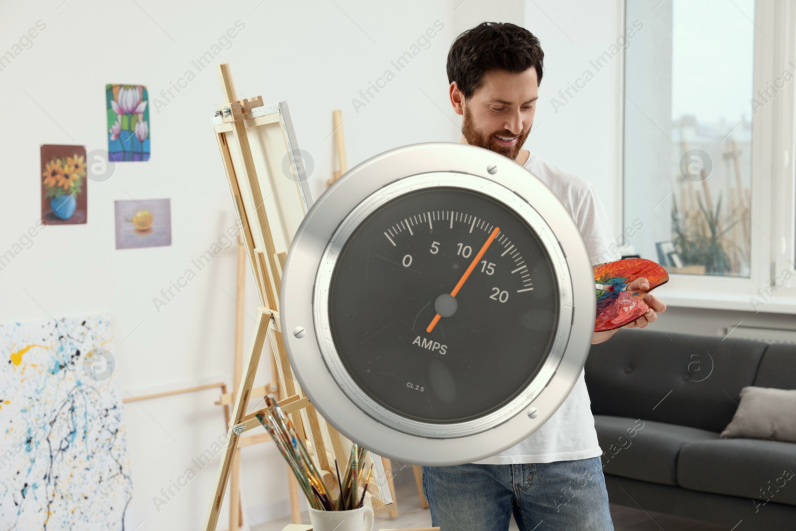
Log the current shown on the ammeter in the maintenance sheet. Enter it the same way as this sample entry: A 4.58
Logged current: A 12.5
